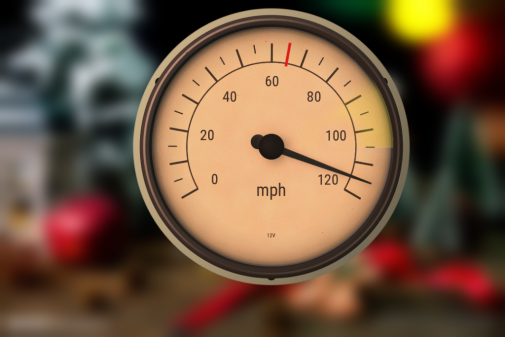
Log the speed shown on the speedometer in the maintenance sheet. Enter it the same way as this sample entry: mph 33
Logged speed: mph 115
